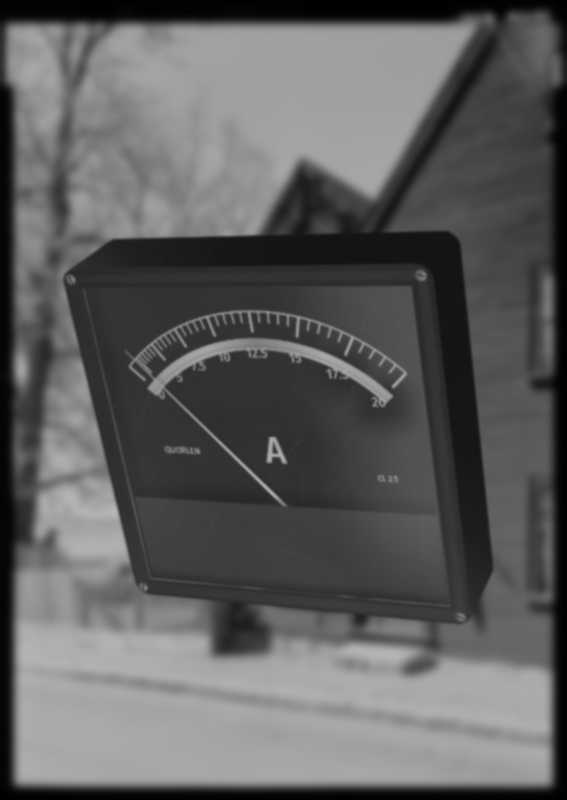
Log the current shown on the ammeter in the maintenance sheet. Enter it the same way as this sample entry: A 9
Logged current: A 2.5
